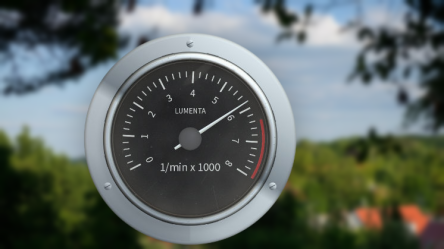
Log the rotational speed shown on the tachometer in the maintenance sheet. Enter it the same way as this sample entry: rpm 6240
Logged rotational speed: rpm 5800
